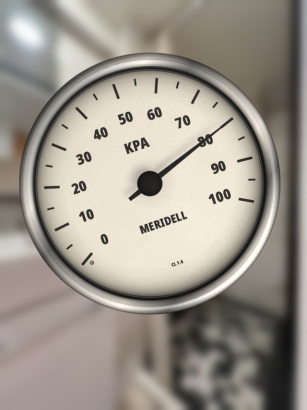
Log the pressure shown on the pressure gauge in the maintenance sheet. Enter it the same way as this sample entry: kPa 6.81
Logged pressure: kPa 80
